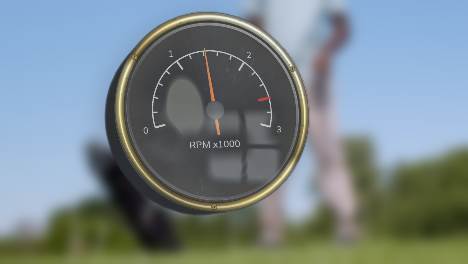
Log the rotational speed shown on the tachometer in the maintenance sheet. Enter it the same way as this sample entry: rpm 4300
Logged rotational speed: rpm 1400
